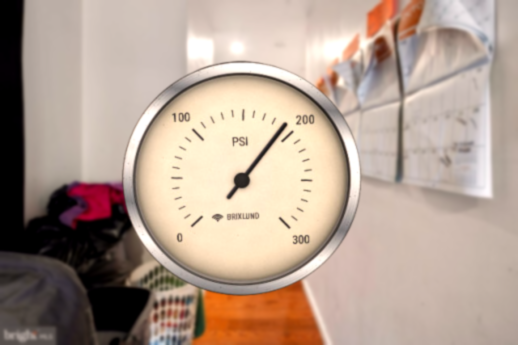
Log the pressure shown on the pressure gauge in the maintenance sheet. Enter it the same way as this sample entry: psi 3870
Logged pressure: psi 190
